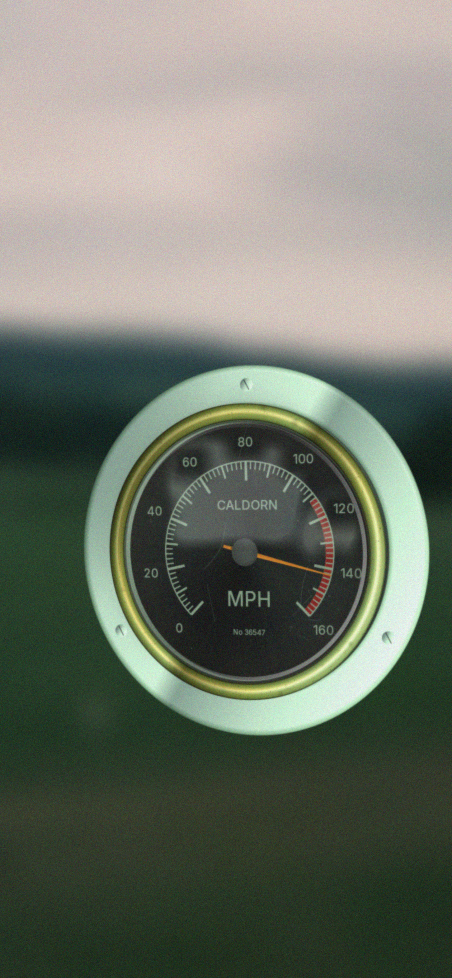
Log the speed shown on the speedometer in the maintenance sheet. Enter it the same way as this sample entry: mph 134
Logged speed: mph 142
